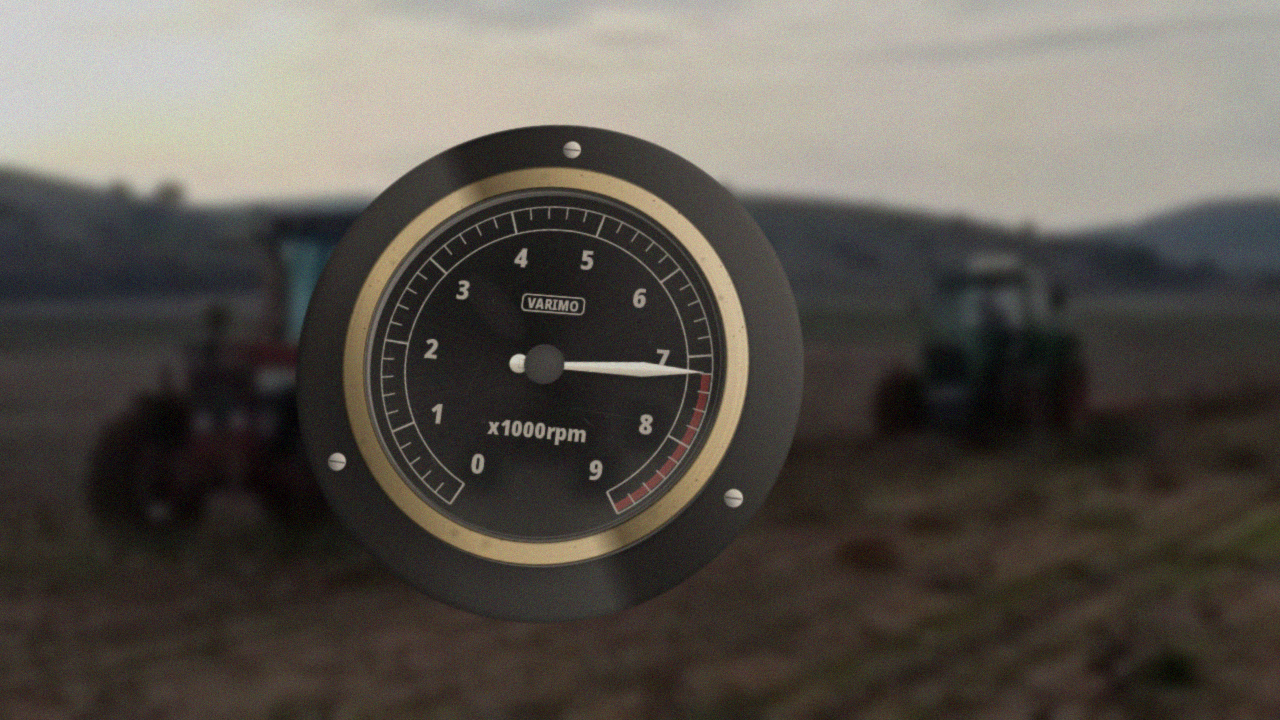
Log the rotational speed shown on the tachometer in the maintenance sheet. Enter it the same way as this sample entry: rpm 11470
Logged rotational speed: rpm 7200
